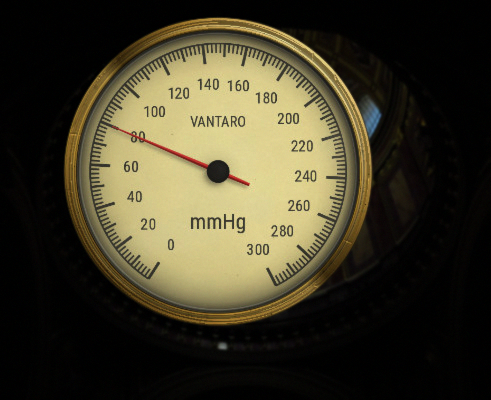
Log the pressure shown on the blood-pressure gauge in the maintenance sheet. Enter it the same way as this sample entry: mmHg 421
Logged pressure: mmHg 80
